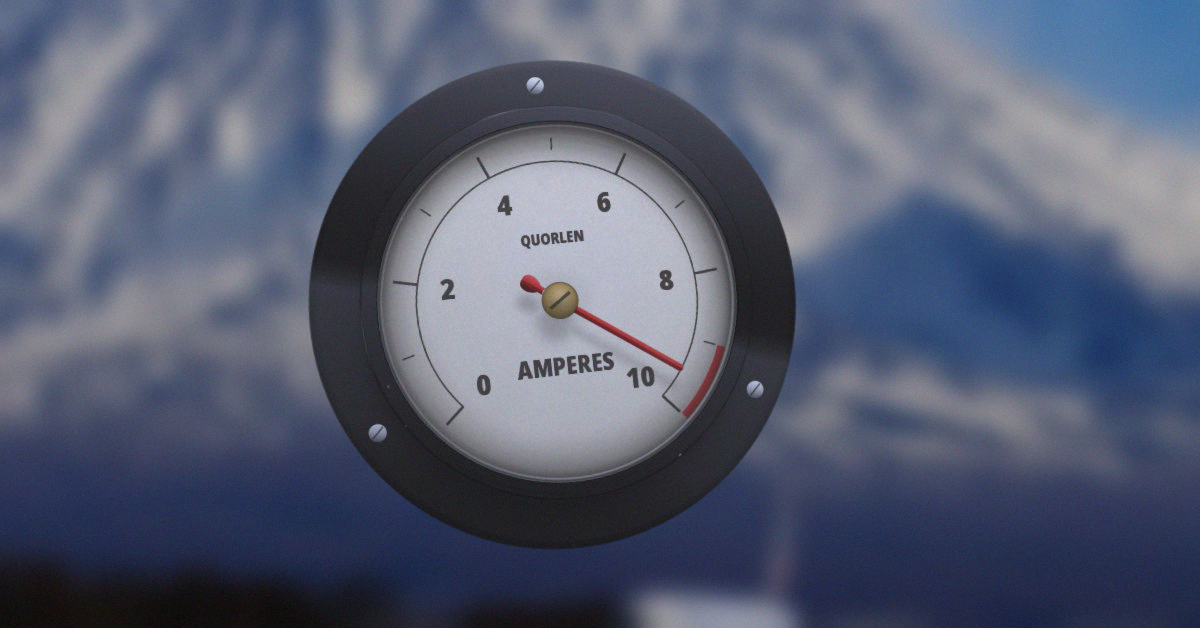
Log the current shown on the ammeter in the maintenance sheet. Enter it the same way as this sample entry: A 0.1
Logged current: A 9.5
